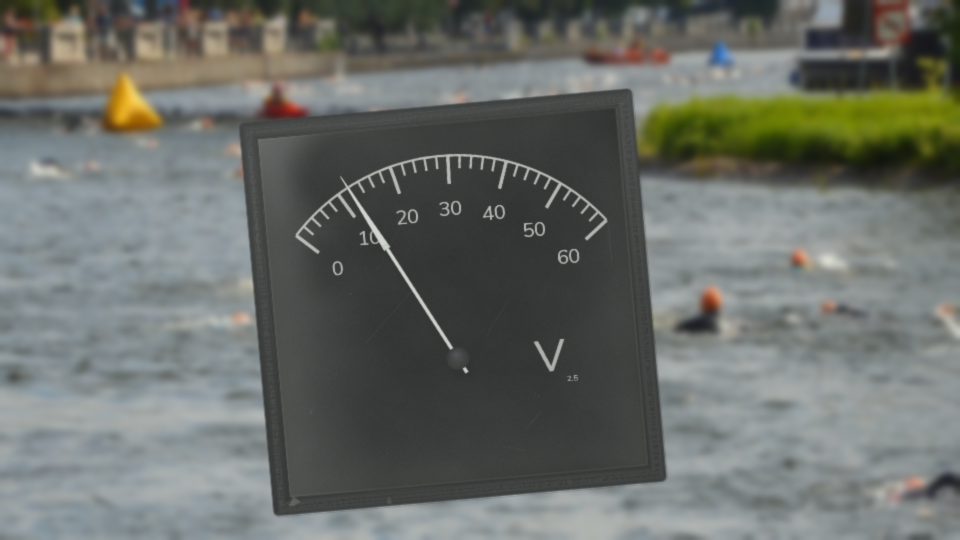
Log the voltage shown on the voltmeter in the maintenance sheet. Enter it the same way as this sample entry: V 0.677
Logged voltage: V 12
